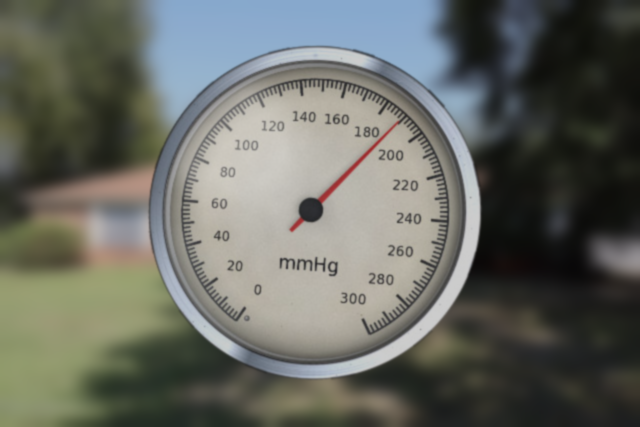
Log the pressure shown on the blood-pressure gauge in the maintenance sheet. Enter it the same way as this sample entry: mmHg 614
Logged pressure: mmHg 190
